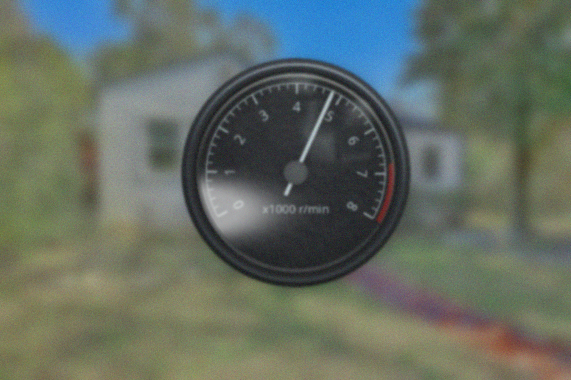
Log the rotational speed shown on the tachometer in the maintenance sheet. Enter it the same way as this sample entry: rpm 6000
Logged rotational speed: rpm 4800
